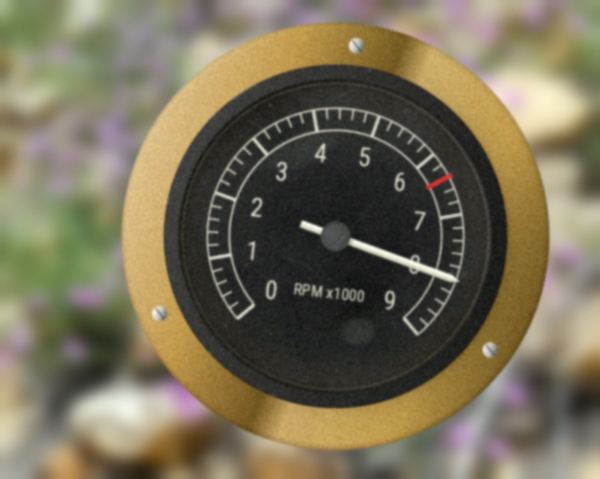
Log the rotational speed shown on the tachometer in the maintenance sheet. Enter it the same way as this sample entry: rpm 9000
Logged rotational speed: rpm 8000
